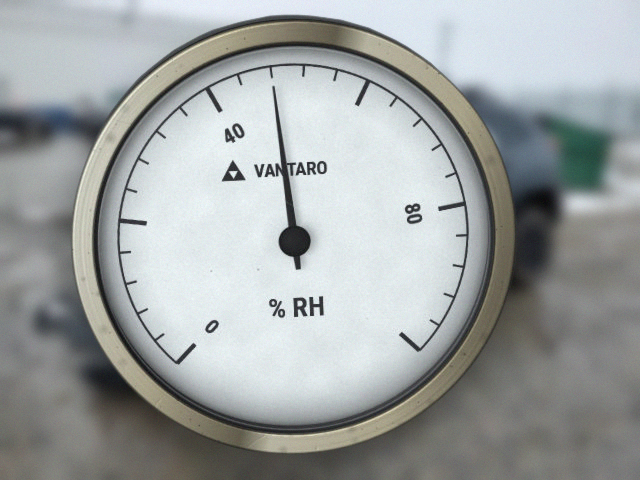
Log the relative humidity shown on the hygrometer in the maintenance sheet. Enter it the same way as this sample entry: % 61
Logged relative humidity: % 48
